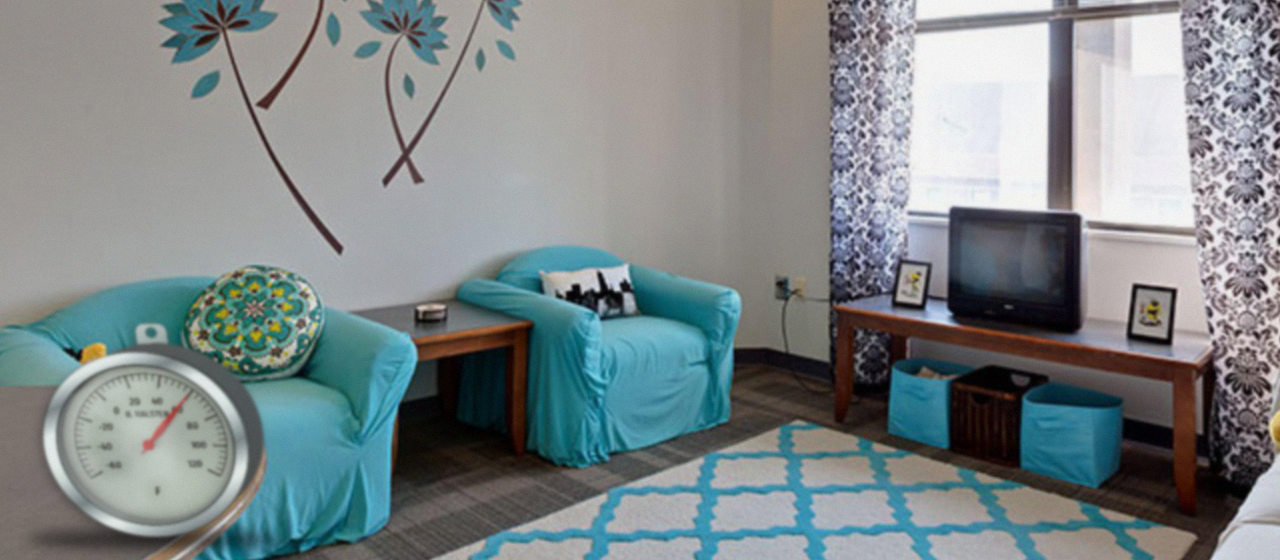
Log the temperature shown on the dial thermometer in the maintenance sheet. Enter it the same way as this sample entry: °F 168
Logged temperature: °F 60
